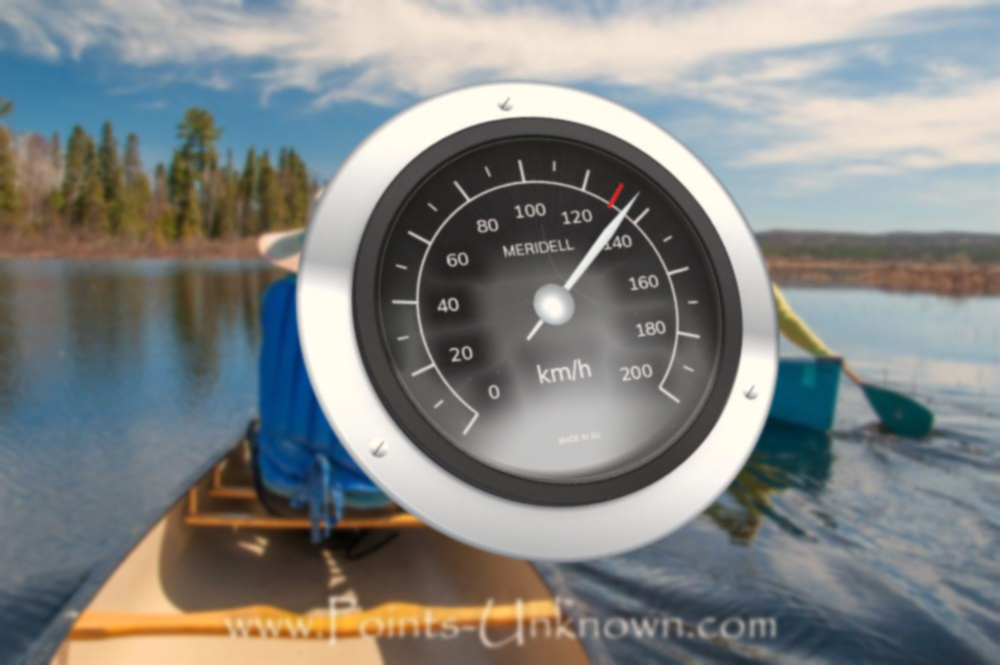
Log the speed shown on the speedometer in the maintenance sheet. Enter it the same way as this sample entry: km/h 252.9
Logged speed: km/h 135
